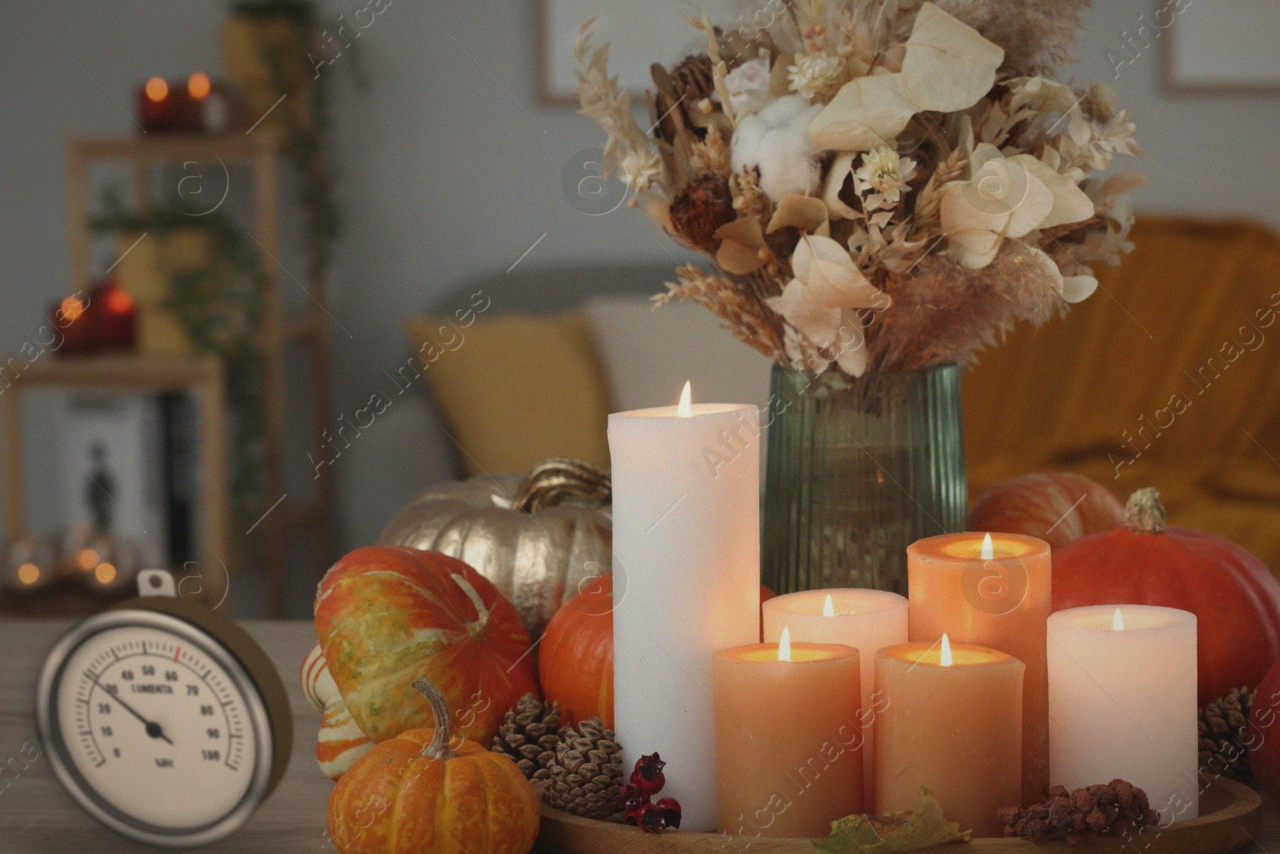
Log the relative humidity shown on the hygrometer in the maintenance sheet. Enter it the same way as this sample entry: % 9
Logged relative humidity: % 30
